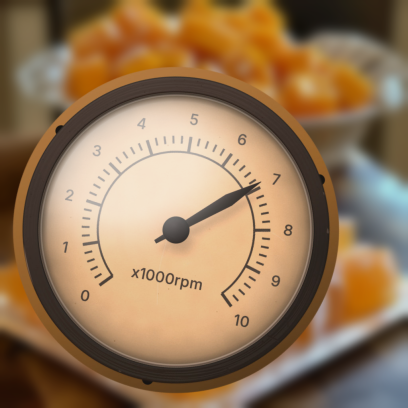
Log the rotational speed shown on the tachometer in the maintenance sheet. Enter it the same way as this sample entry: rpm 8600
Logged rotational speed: rpm 6900
